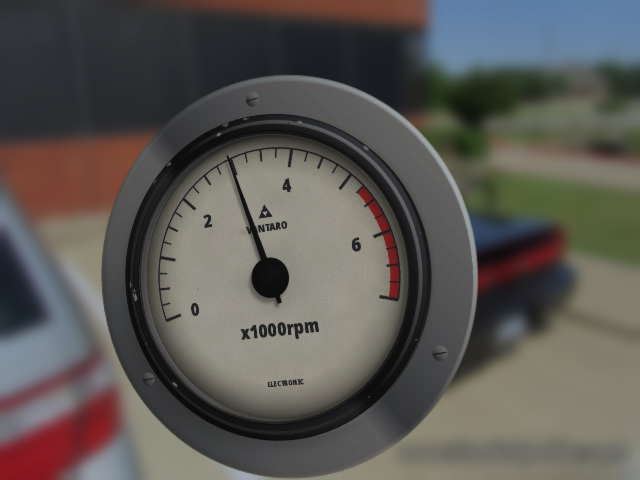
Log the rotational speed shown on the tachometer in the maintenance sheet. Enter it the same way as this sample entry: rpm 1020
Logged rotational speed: rpm 3000
